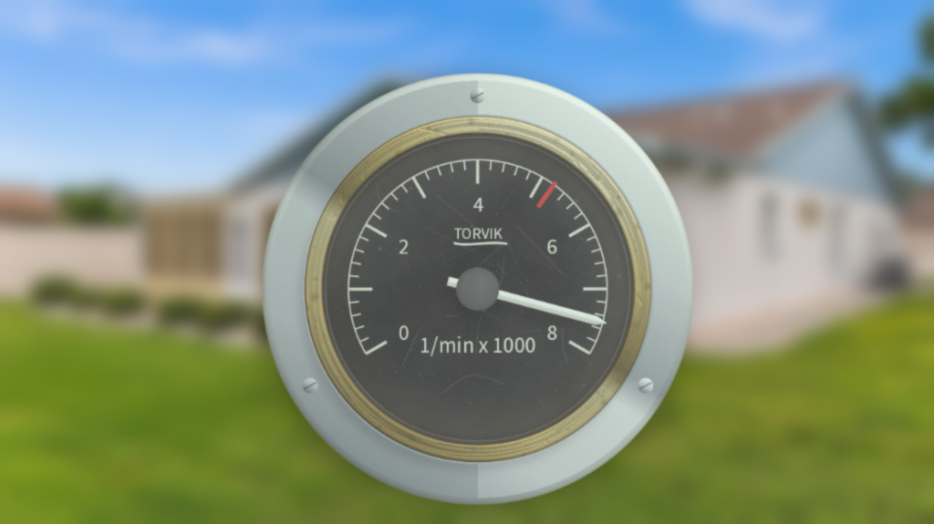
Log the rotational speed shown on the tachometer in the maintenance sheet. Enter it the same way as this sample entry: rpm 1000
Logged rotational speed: rpm 7500
